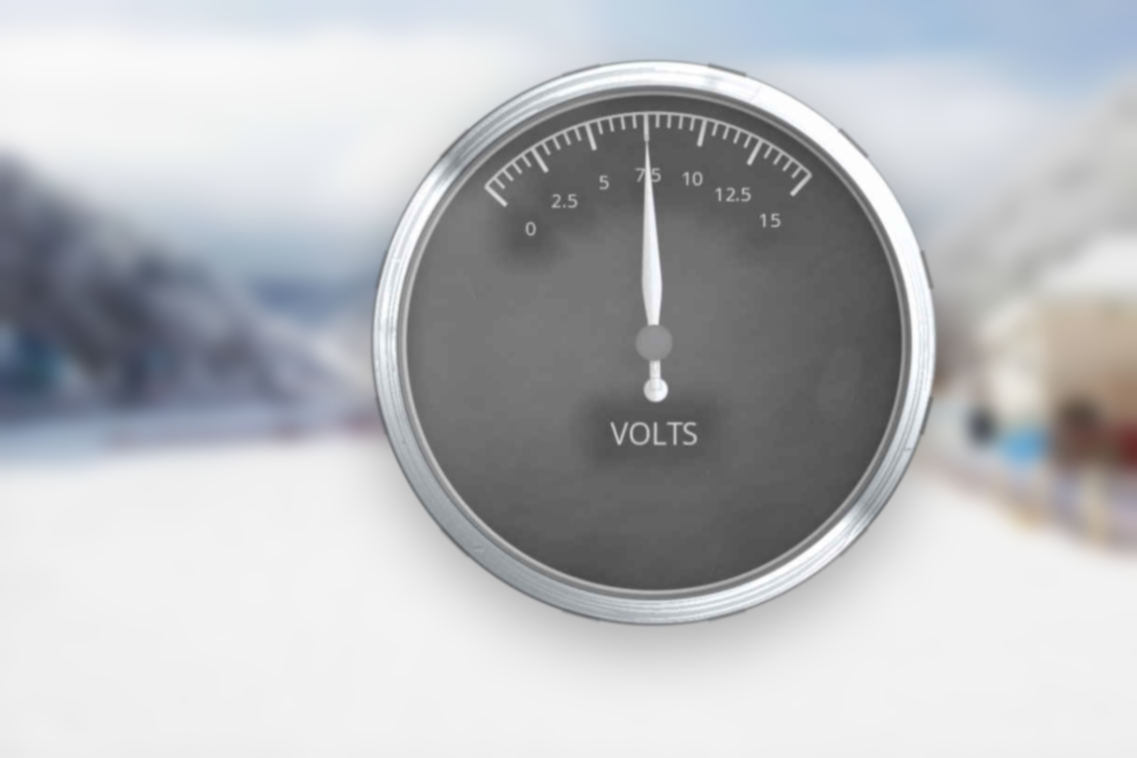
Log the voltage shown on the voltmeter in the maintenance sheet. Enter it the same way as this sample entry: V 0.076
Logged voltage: V 7.5
